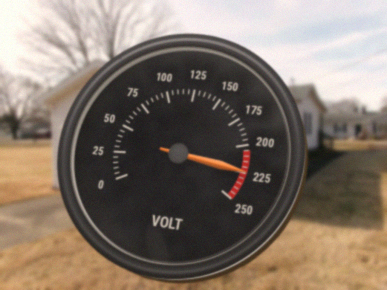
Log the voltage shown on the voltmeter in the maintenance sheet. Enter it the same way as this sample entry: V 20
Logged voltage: V 225
